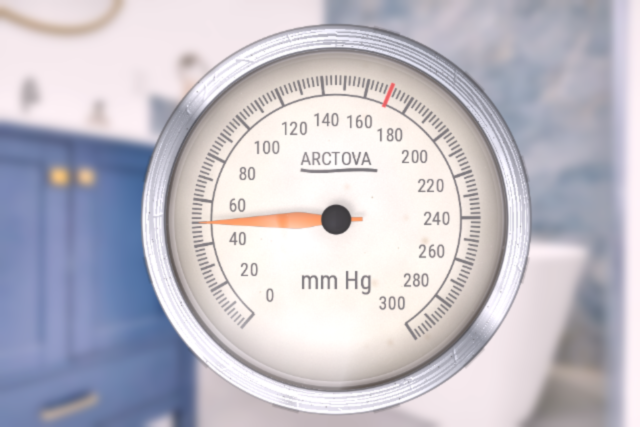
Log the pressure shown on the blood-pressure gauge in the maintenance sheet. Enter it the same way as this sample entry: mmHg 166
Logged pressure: mmHg 50
